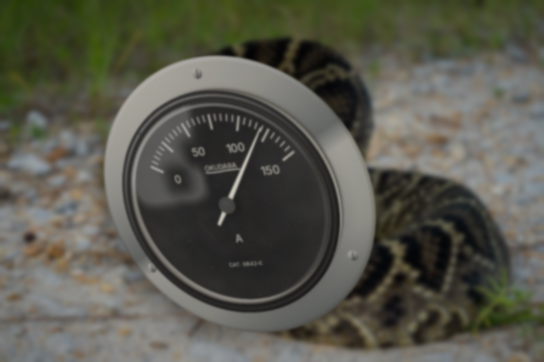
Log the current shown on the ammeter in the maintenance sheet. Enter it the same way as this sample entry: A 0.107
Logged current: A 120
